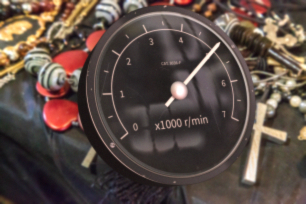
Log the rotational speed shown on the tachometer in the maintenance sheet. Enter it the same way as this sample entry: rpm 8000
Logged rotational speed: rpm 5000
